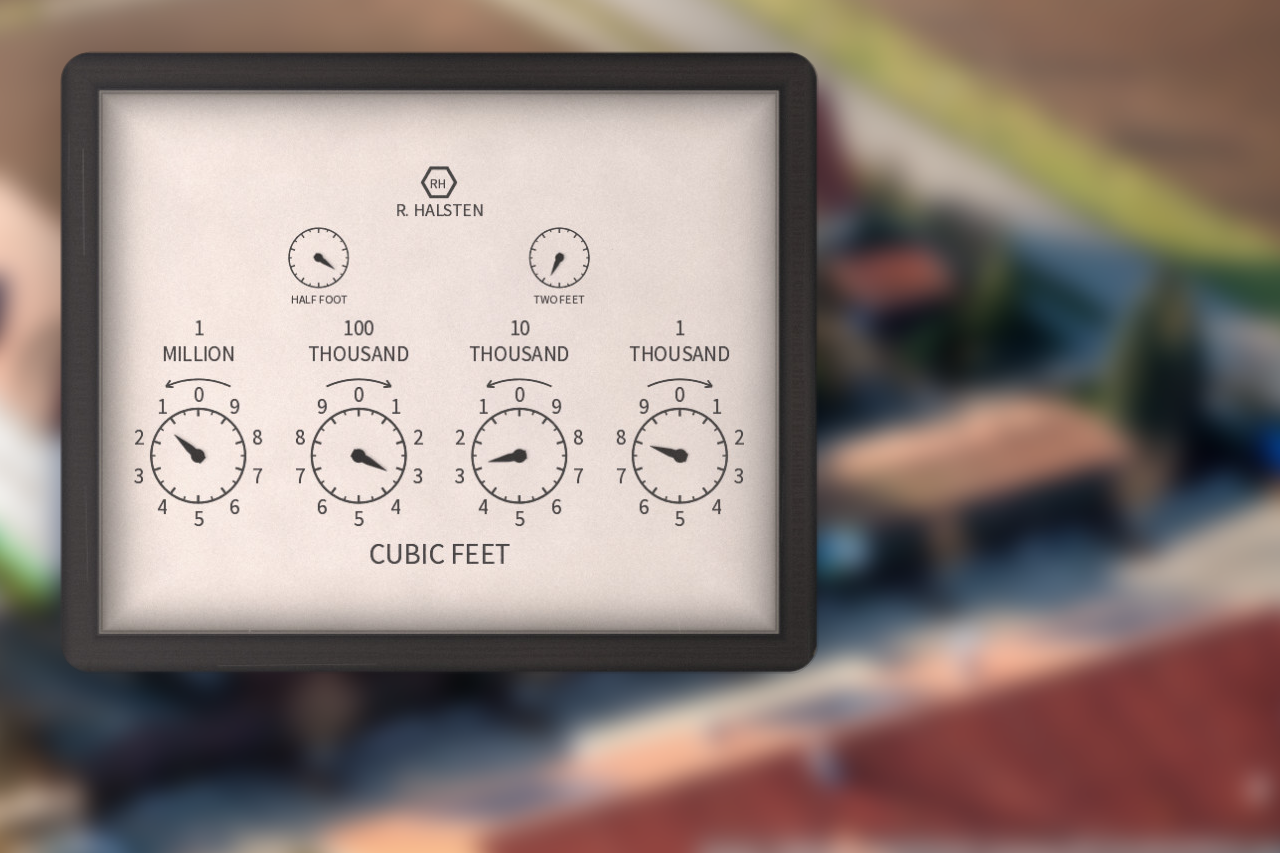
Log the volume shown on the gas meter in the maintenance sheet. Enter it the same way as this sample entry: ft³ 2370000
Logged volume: ft³ 132800
